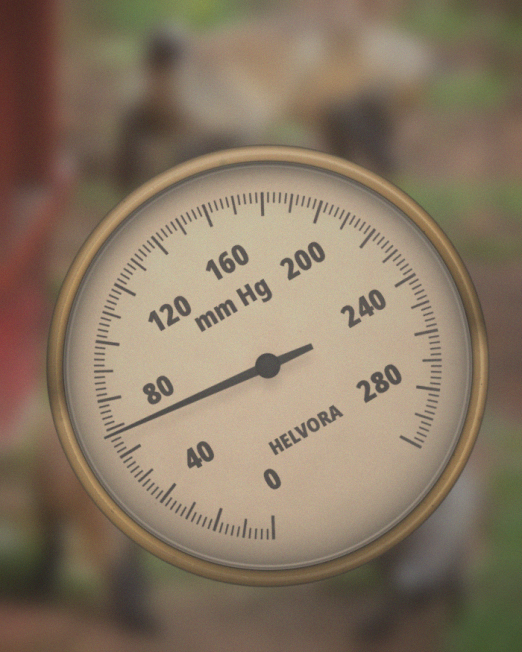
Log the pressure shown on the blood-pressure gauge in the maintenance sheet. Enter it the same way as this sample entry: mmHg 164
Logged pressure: mmHg 68
